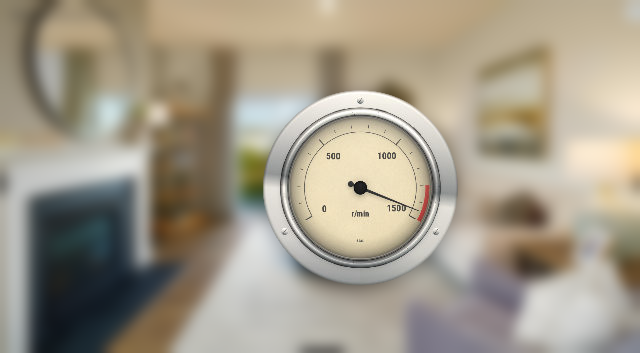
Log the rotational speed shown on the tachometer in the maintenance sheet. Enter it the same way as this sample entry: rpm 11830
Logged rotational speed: rpm 1450
